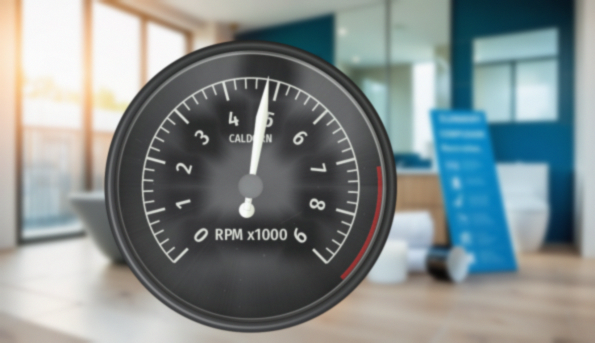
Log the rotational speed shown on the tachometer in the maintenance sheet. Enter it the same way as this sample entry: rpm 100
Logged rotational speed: rpm 4800
